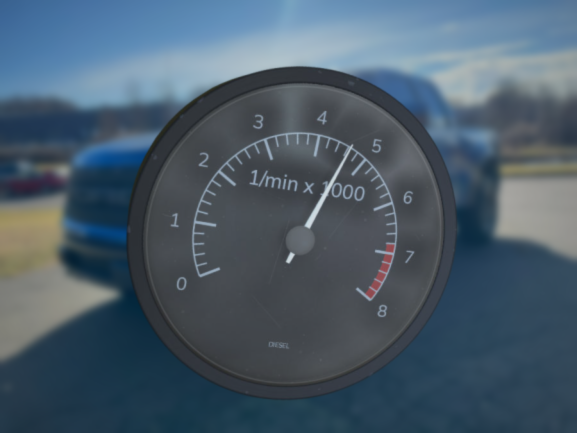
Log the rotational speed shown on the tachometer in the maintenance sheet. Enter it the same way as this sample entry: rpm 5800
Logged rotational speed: rpm 4600
